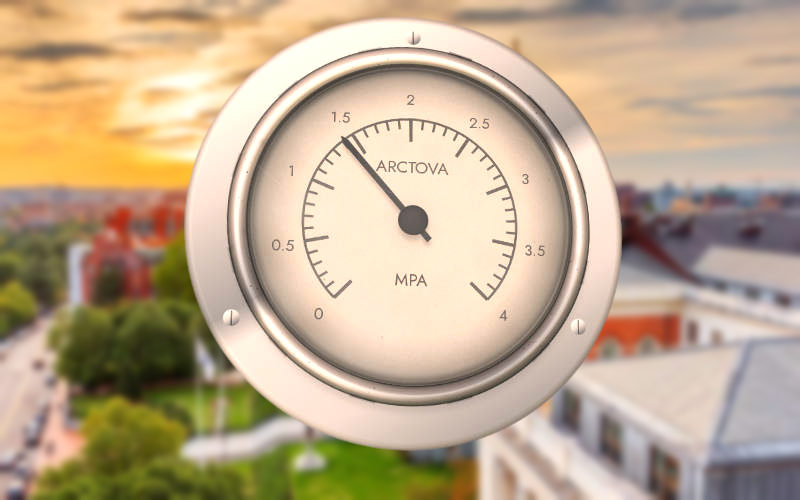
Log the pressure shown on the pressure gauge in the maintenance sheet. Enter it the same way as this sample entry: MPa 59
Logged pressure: MPa 1.4
